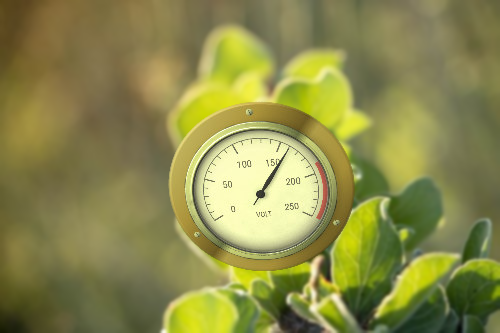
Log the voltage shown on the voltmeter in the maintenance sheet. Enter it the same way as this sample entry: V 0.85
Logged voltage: V 160
